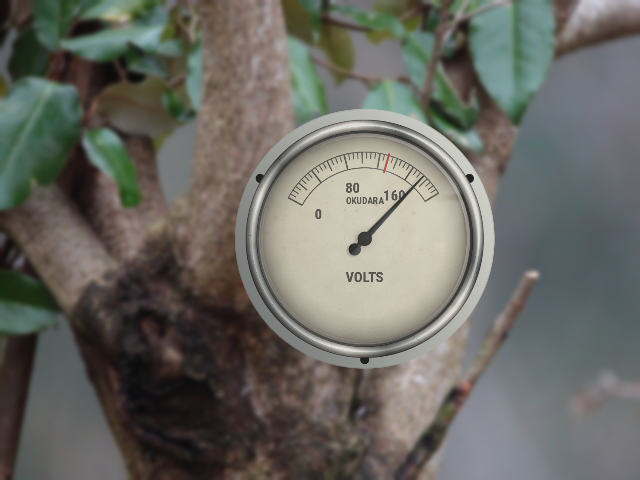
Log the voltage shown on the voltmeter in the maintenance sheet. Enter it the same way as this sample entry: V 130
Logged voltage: V 175
